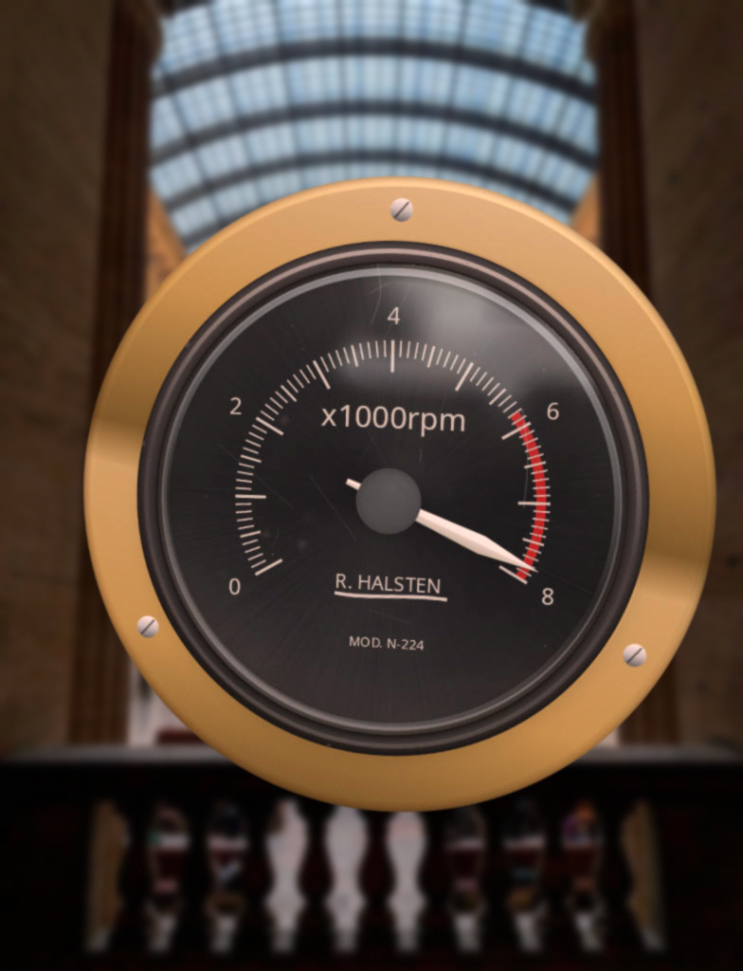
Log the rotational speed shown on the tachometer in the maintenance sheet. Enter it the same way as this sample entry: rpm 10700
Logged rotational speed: rpm 7800
